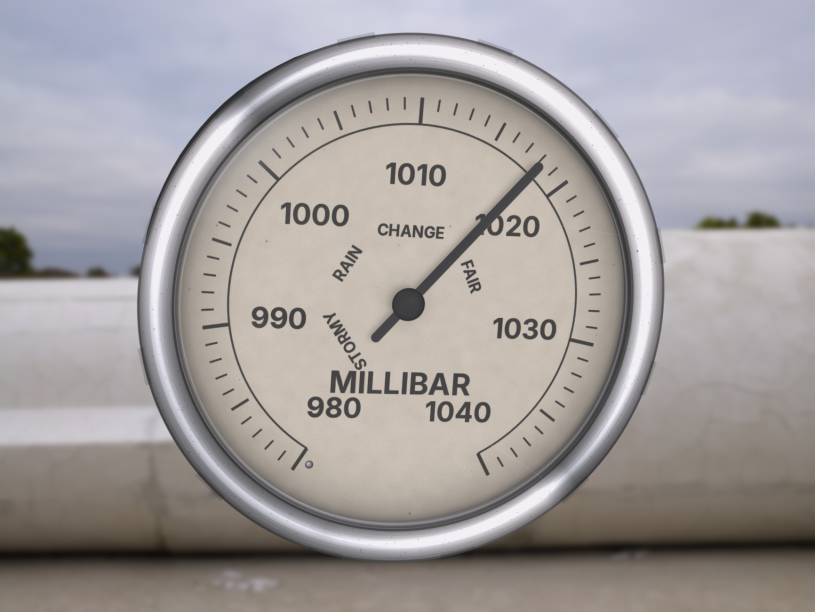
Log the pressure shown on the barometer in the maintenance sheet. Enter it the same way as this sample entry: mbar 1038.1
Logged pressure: mbar 1018
